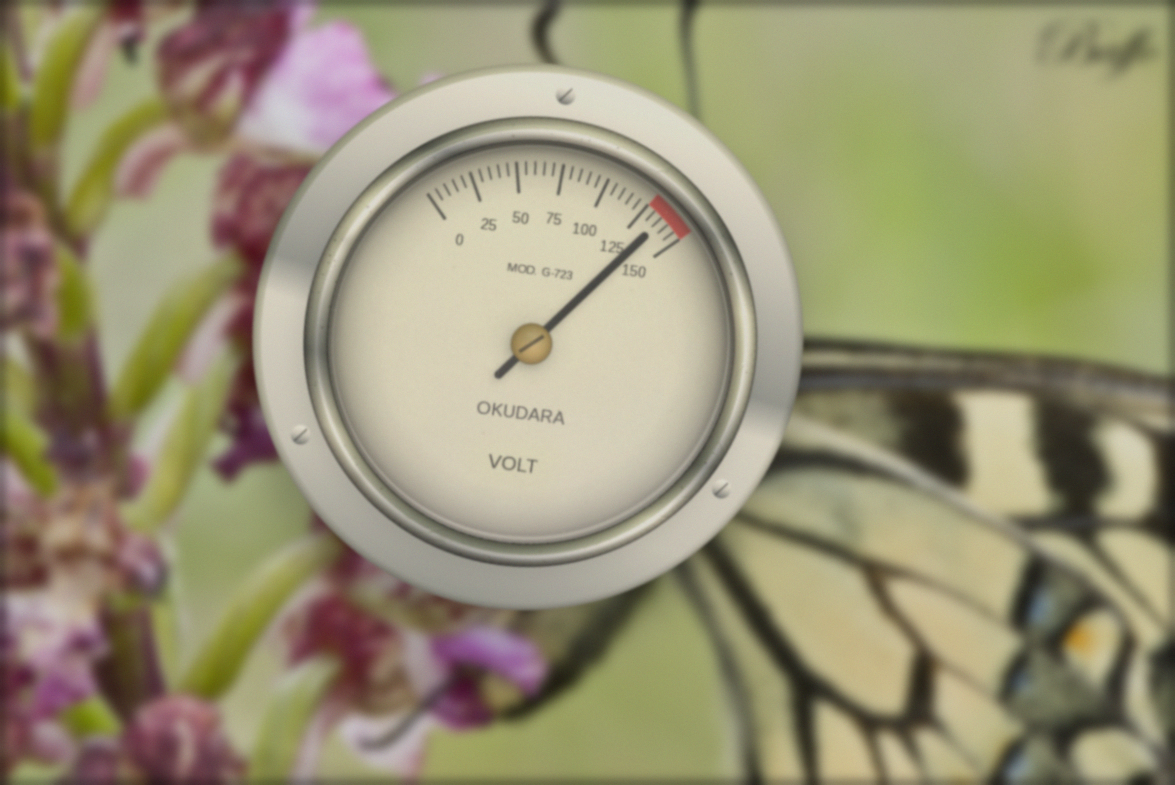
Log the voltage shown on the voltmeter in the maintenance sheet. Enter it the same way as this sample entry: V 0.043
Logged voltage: V 135
